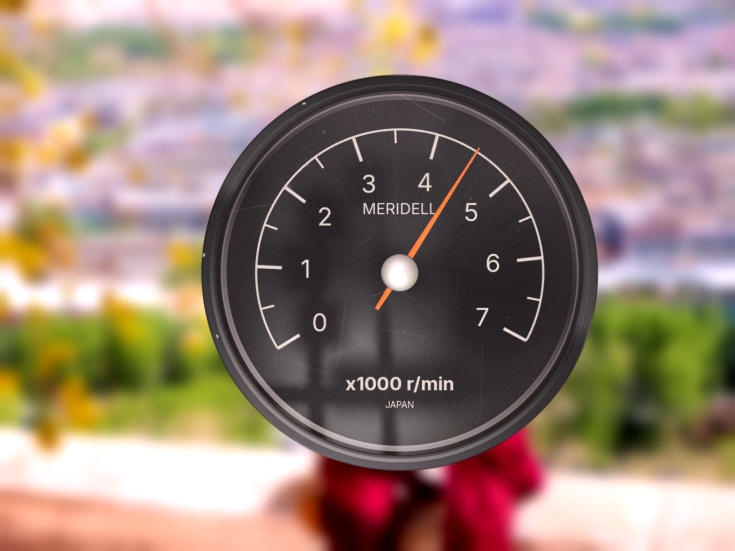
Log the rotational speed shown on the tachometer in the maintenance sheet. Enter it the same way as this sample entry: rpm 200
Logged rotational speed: rpm 4500
